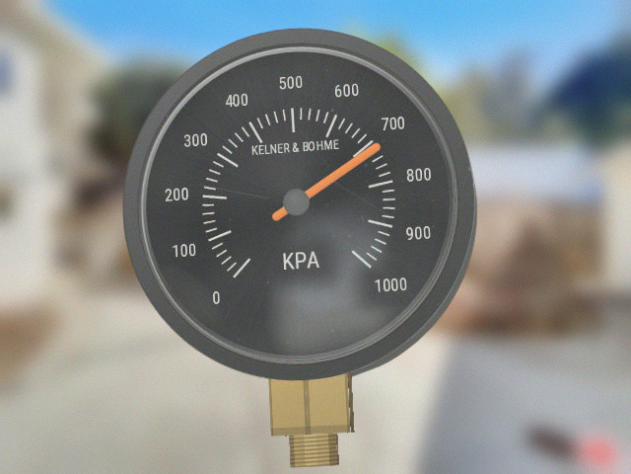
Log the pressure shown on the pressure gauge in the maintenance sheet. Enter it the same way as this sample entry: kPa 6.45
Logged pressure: kPa 720
